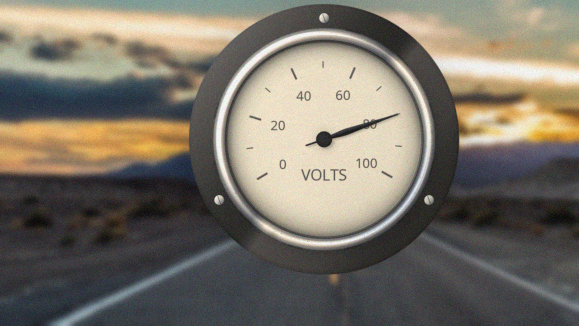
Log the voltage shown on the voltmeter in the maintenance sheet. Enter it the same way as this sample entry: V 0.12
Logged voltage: V 80
